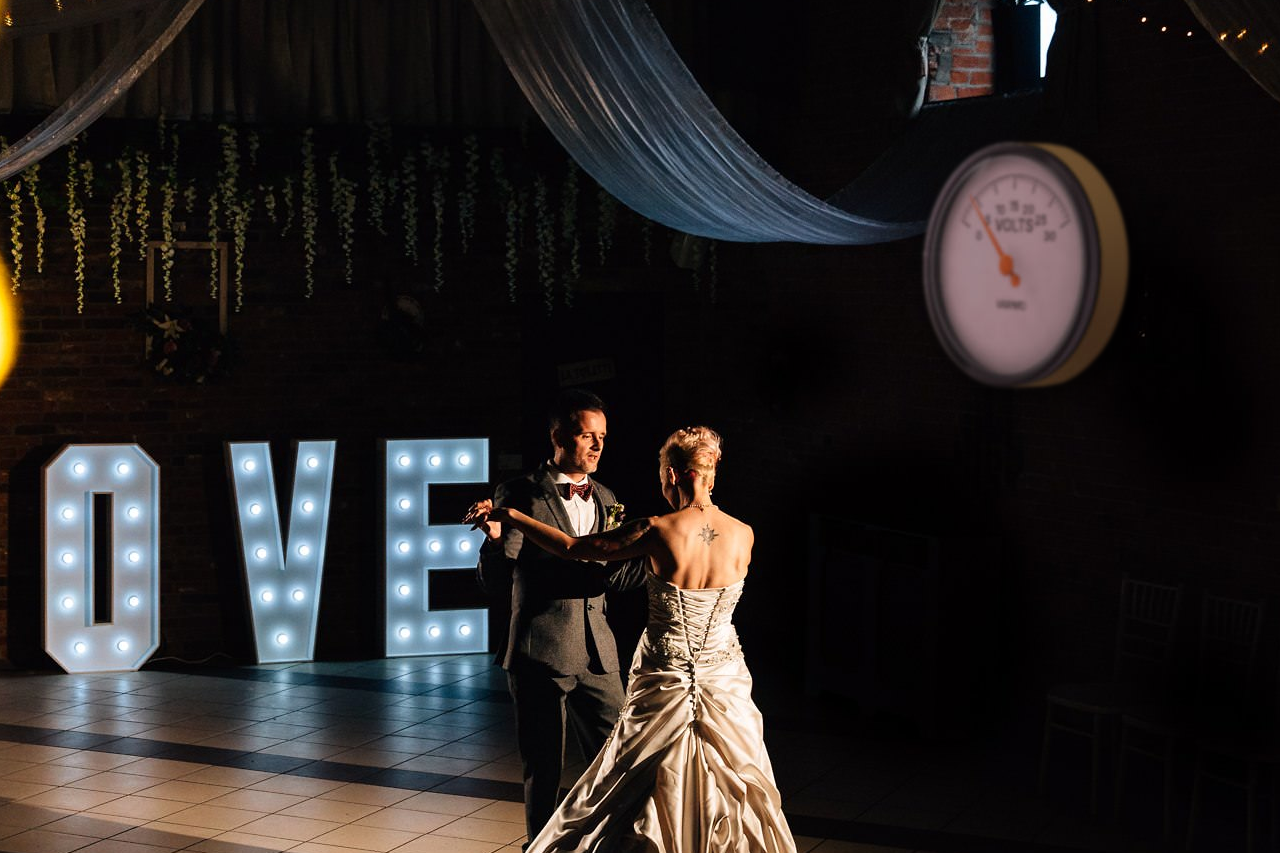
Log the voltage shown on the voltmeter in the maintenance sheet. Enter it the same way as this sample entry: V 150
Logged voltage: V 5
